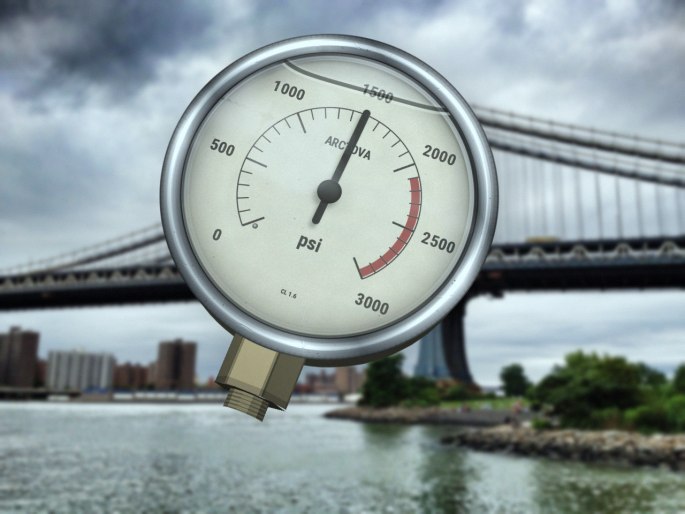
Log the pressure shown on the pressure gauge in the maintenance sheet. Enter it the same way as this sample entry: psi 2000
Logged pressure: psi 1500
